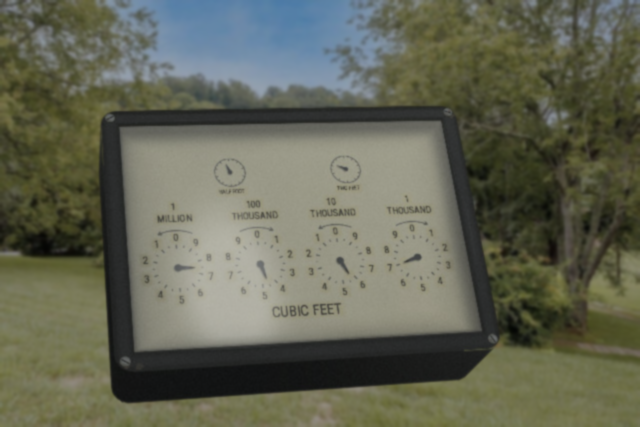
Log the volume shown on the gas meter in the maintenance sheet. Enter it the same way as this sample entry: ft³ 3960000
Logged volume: ft³ 745700
